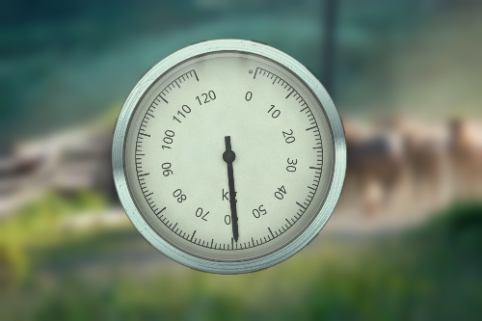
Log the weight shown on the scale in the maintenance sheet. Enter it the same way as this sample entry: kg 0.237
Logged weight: kg 59
